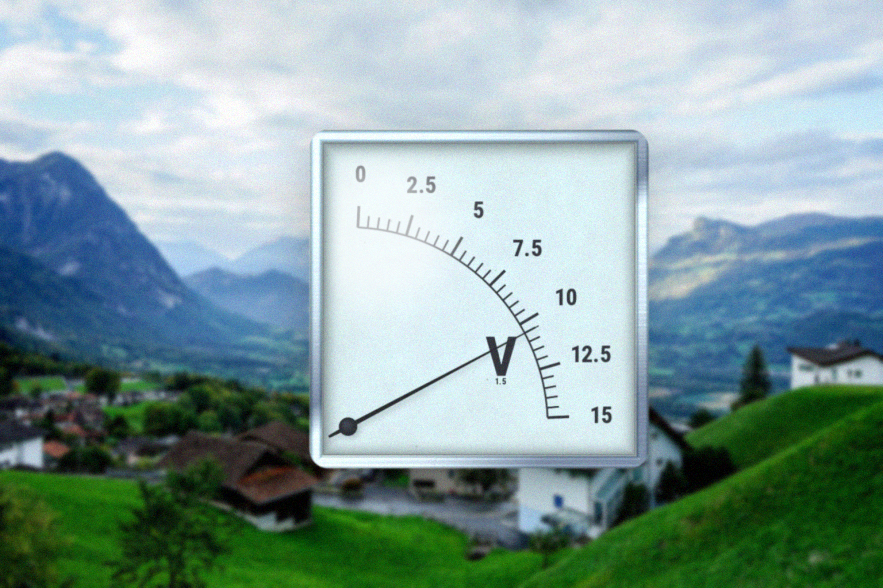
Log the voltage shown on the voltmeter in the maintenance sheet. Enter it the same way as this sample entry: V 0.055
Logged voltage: V 10.5
